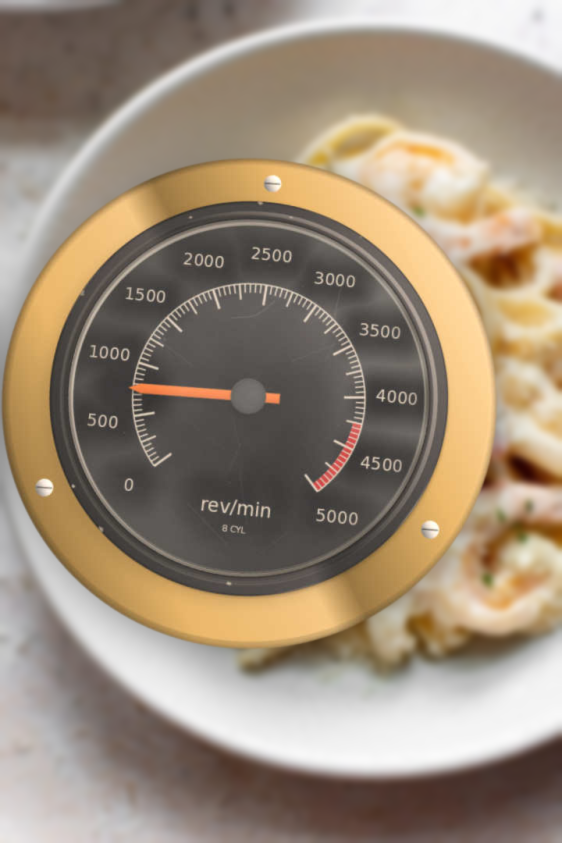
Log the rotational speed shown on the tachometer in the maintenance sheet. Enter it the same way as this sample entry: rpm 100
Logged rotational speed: rpm 750
